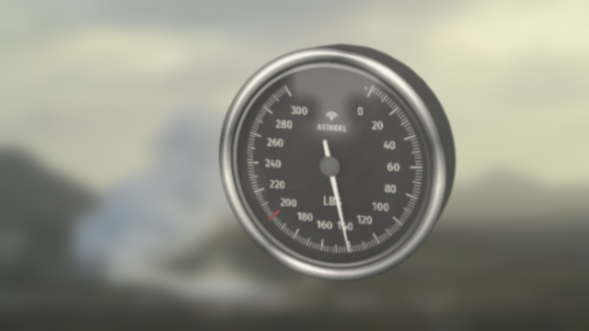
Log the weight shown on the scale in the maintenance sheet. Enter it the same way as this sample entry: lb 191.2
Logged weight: lb 140
